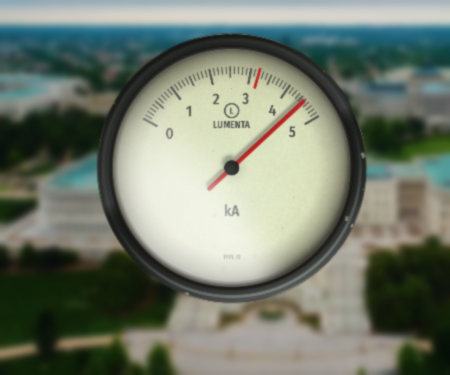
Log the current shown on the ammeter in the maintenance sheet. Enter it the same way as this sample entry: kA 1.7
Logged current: kA 4.5
